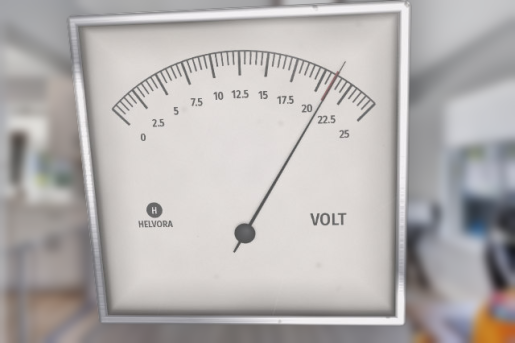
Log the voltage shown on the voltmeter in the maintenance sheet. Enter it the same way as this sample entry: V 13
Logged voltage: V 21
